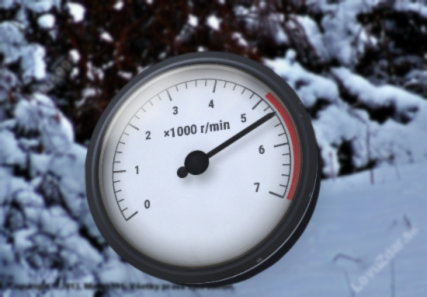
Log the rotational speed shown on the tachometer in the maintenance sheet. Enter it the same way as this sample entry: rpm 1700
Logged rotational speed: rpm 5400
